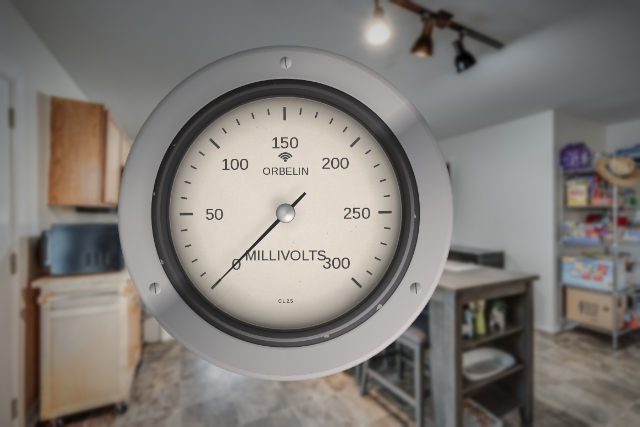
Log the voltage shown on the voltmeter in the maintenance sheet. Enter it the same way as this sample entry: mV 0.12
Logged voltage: mV 0
